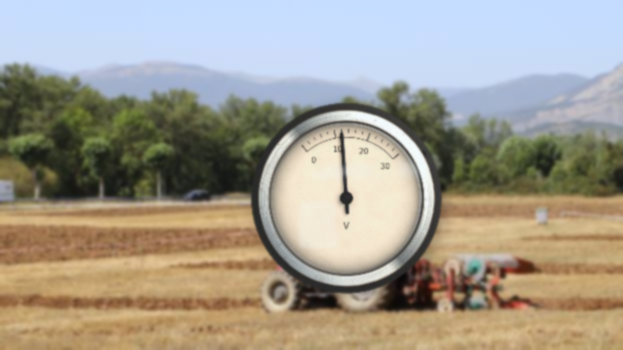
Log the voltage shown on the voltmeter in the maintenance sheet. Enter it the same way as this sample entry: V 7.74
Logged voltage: V 12
